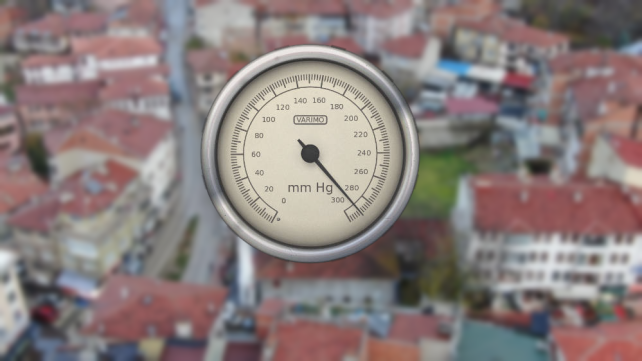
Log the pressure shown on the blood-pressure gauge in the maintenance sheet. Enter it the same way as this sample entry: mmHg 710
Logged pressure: mmHg 290
